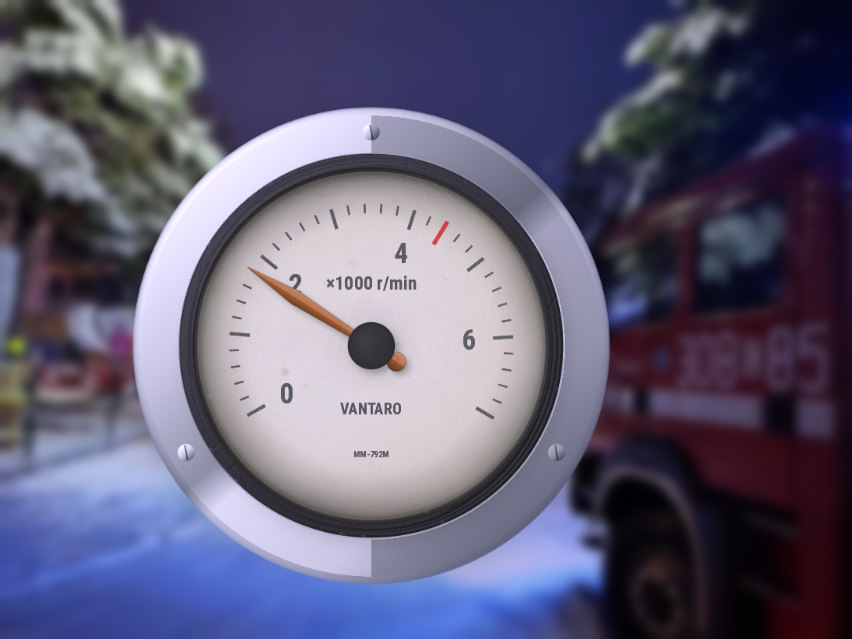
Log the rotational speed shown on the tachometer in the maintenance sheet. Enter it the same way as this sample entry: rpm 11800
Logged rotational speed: rpm 1800
